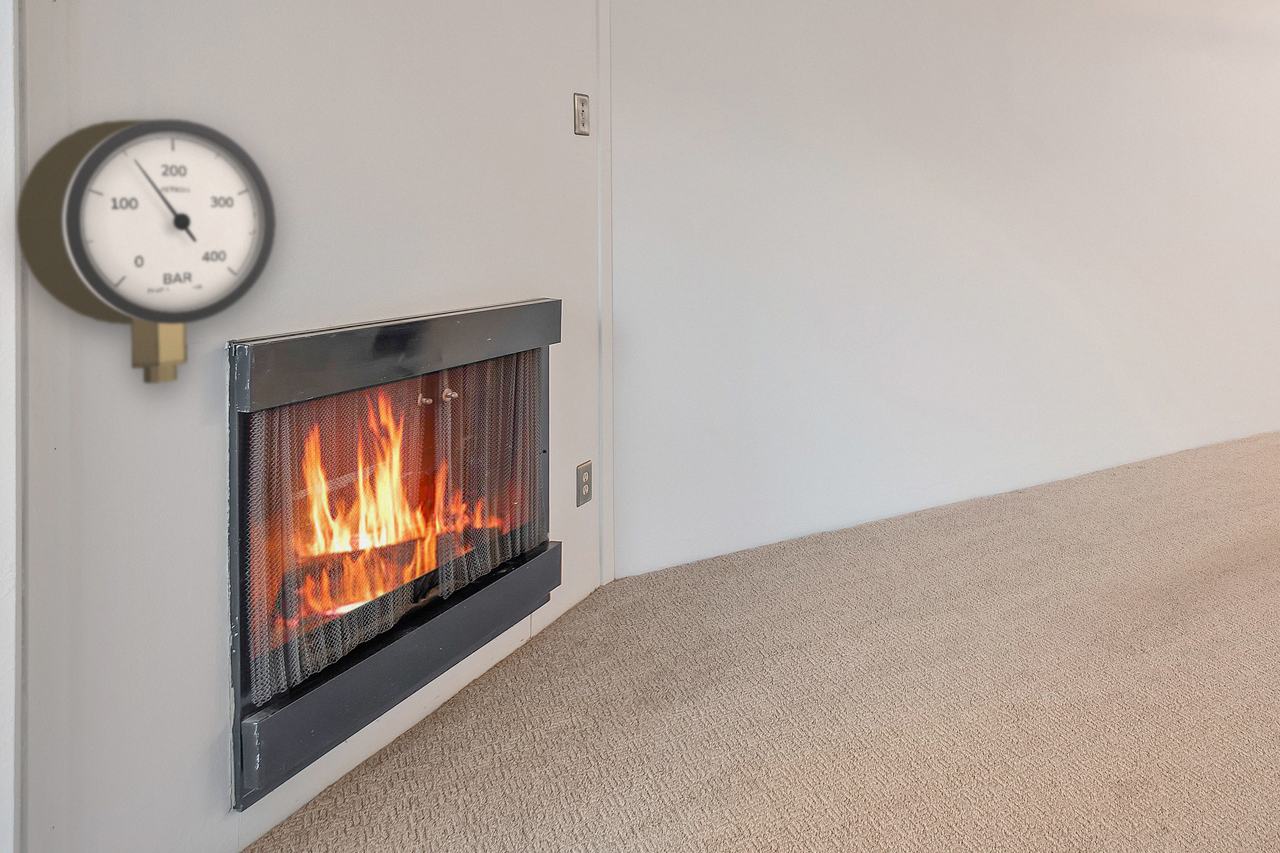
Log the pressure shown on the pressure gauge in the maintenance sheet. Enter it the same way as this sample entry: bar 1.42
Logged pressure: bar 150
